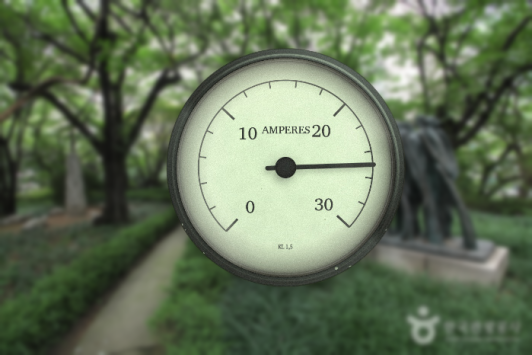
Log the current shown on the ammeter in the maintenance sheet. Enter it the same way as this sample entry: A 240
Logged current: A 25
